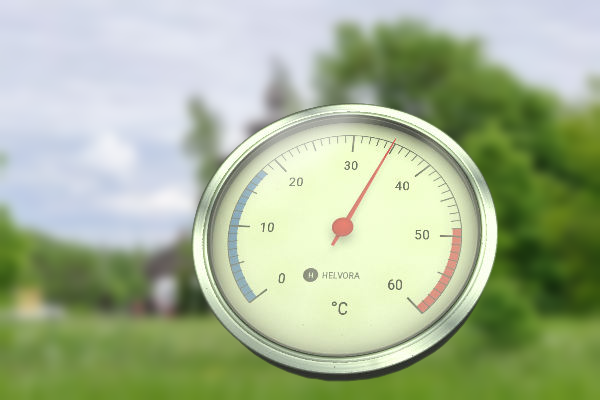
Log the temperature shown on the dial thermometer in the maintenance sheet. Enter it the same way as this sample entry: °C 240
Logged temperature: °C 35
